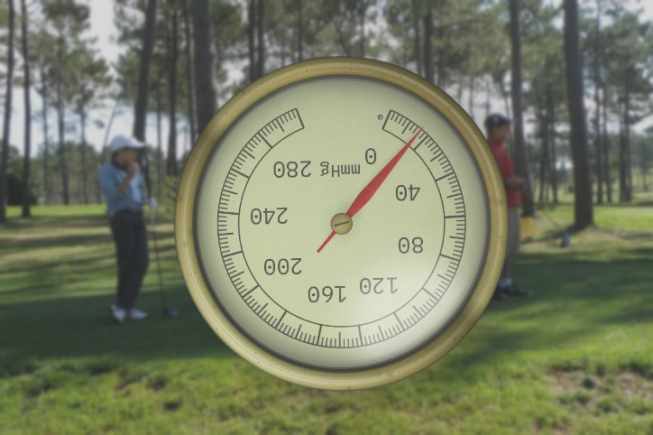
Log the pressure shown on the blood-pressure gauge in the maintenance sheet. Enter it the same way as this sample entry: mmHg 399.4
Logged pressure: mmHg 16
